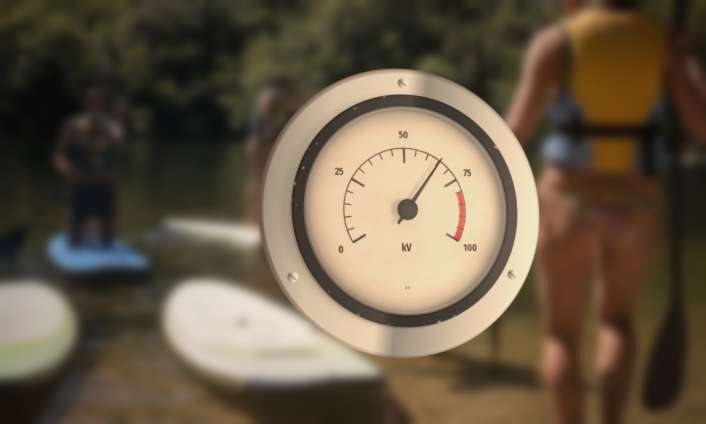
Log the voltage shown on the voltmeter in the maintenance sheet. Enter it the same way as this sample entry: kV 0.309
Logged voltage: kV 65
